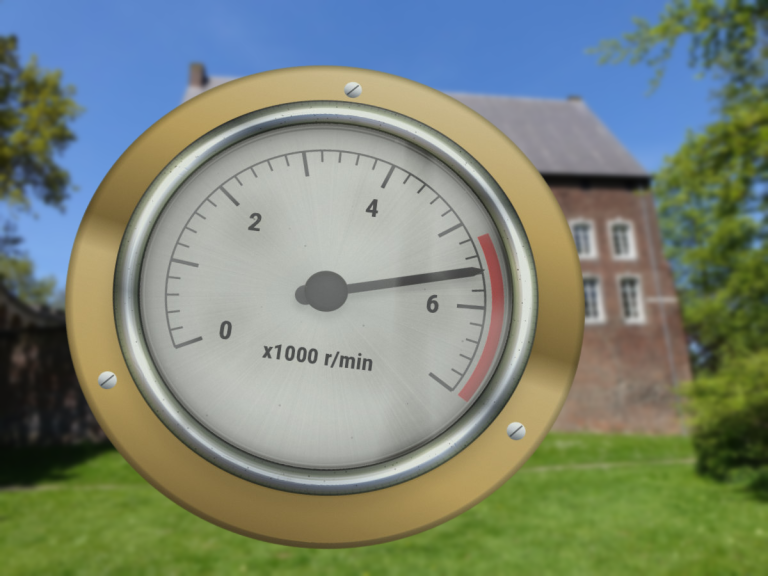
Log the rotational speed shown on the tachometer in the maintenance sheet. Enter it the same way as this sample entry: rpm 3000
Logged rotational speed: rpm 5600
